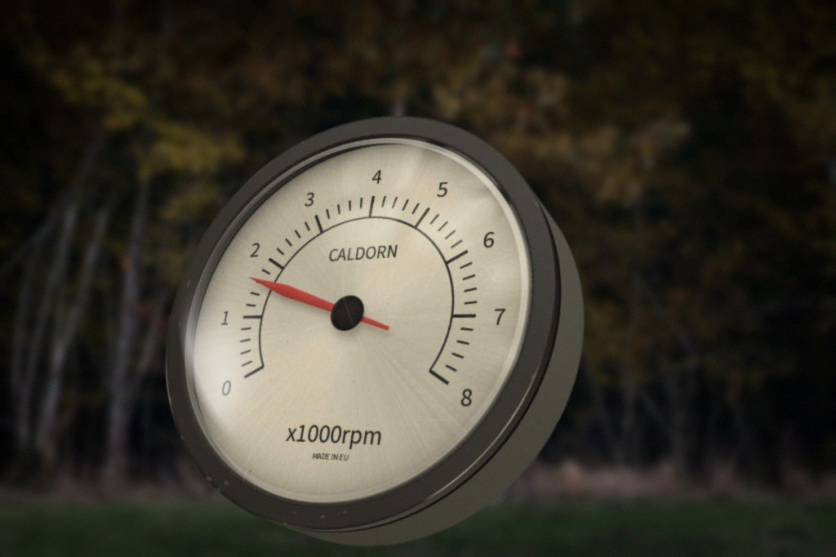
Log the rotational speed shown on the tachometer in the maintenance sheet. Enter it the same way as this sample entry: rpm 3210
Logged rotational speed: rpm 1600
